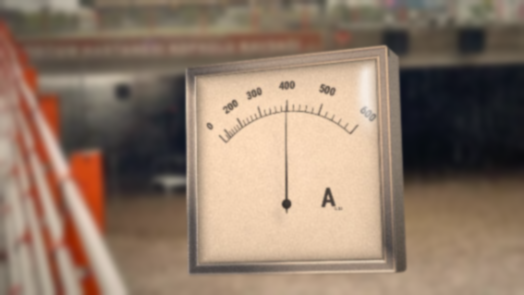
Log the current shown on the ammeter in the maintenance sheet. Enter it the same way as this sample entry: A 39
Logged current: A 400
